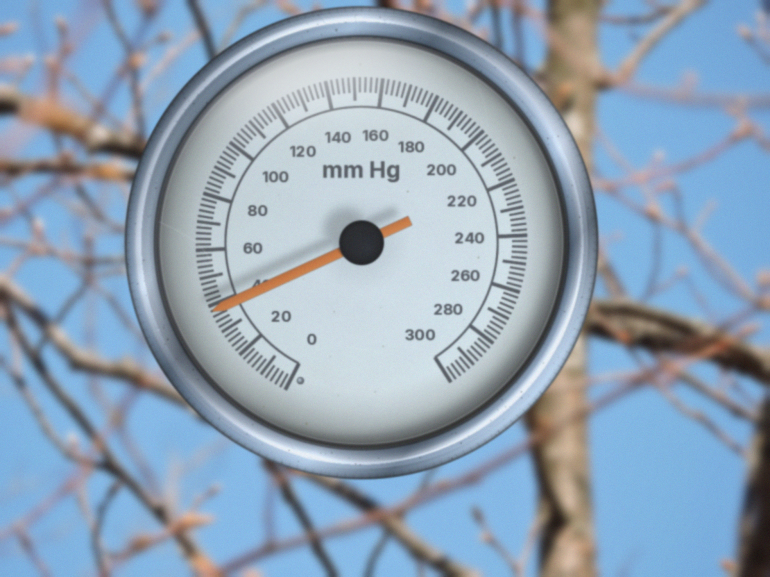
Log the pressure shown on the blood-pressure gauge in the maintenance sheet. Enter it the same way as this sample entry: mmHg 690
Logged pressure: mmHg 38
